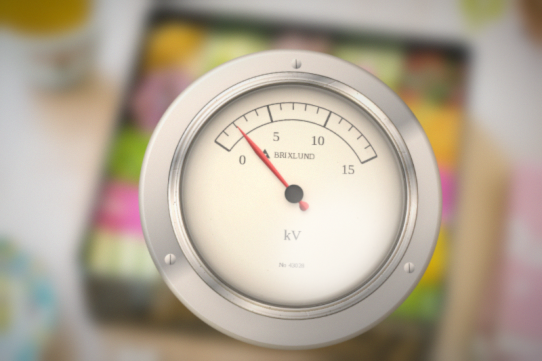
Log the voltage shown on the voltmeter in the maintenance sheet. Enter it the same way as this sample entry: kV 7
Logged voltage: kV 2
